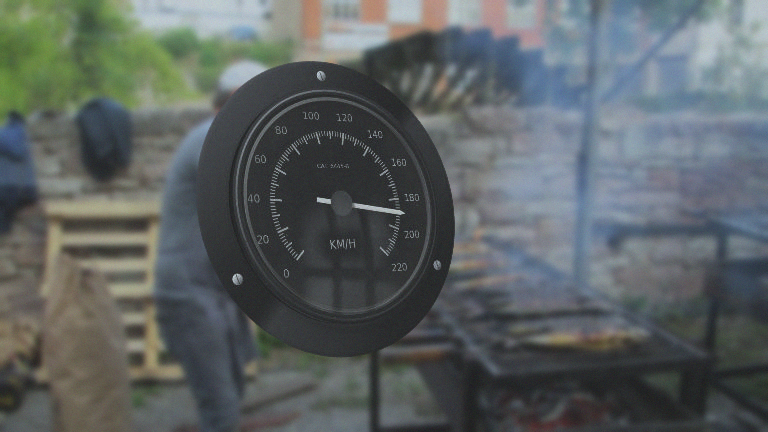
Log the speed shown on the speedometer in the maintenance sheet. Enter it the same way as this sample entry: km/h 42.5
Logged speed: km/h 190
